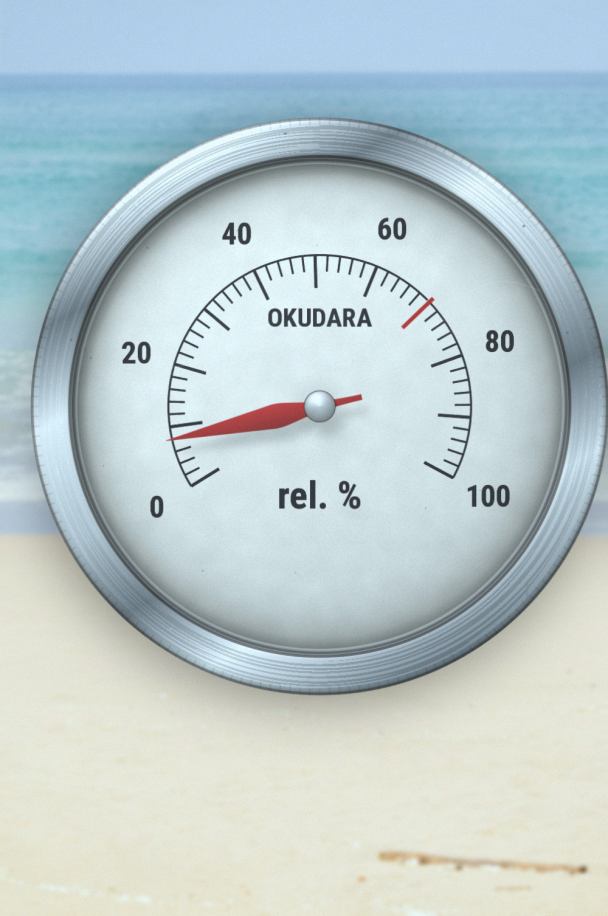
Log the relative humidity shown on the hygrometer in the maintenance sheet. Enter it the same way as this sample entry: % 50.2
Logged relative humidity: % 8
